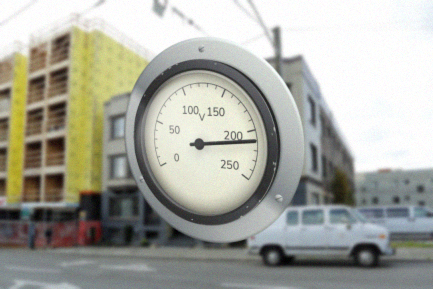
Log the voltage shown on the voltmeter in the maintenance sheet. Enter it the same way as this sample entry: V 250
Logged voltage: V 210
